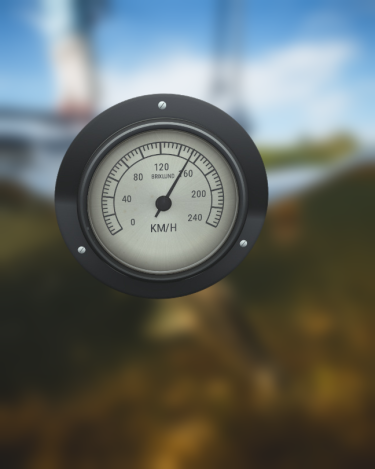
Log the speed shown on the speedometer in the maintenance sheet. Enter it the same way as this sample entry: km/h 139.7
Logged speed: km/h 152
